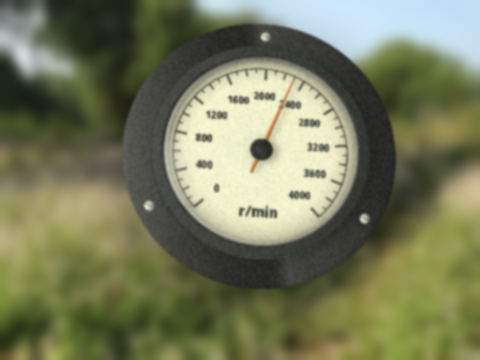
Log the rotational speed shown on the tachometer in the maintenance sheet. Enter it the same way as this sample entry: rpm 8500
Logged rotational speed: rpm 2300
